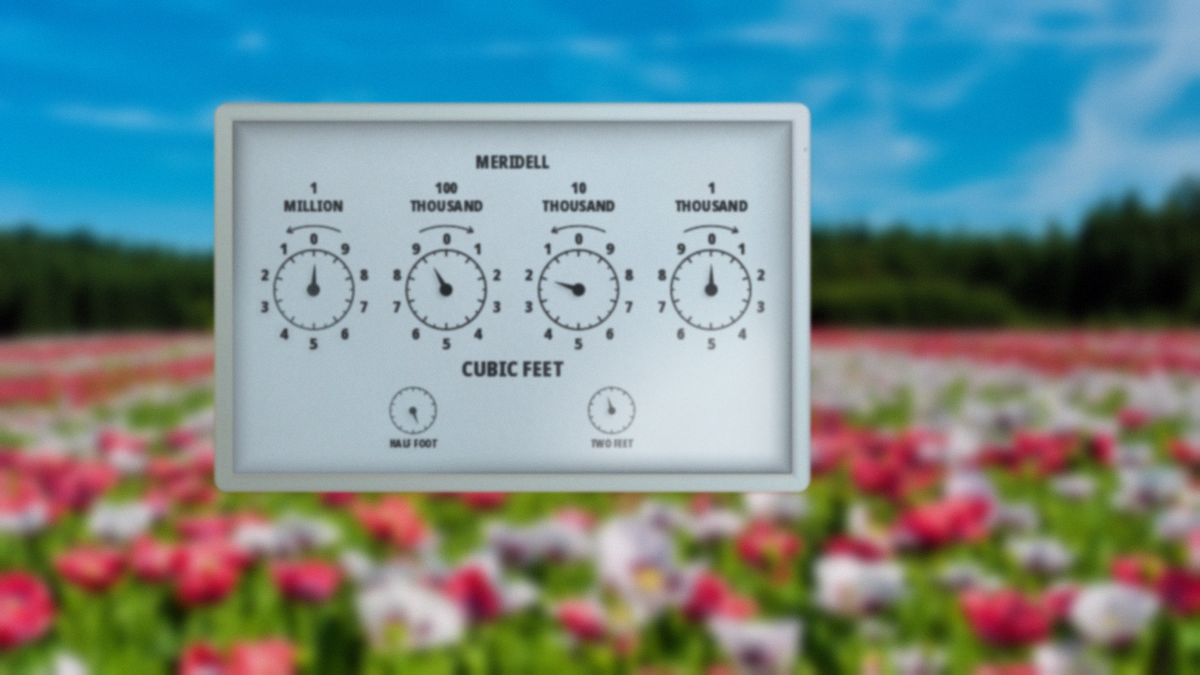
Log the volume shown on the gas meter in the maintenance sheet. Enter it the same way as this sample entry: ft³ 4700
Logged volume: ft³ 992000
